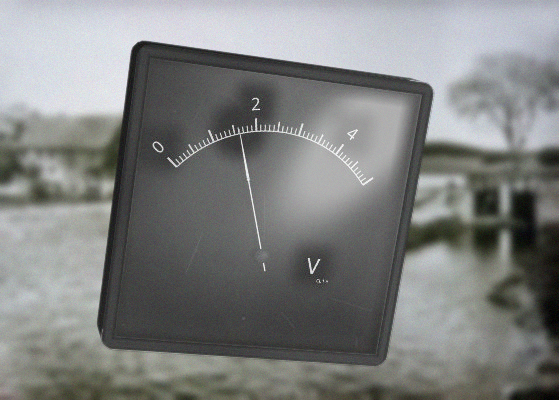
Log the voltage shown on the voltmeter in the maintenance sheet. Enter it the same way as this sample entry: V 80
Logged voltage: V 1.6
